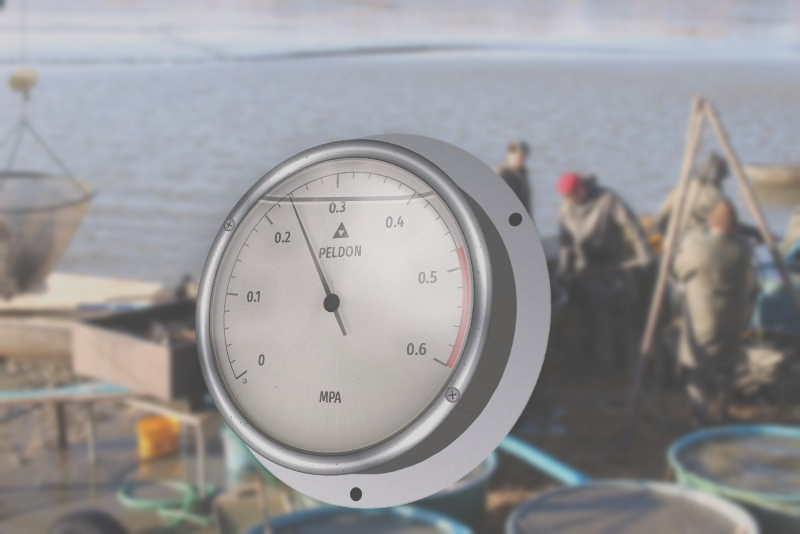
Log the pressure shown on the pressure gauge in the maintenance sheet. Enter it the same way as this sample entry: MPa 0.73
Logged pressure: MPa 0.24
